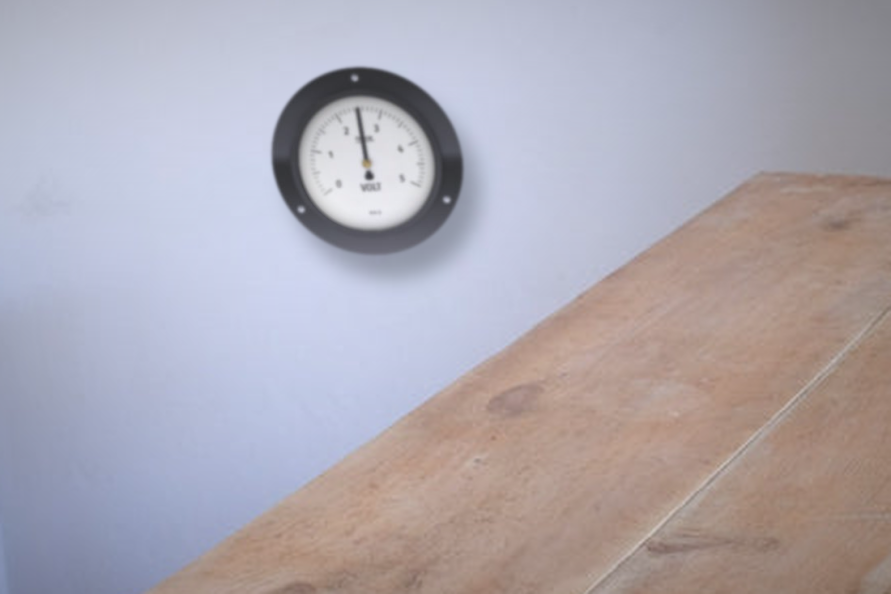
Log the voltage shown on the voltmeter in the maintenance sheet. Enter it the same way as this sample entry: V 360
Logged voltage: V 2.5
